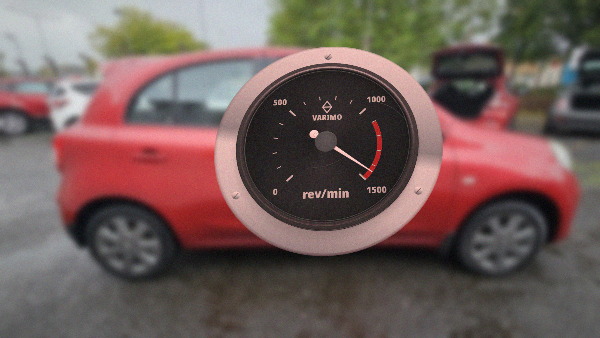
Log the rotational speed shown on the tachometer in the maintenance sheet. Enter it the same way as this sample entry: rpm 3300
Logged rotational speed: rpm 1450
